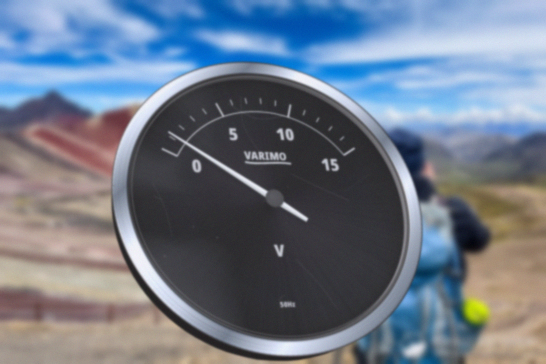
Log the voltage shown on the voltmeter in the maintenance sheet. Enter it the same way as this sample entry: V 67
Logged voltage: V 1
